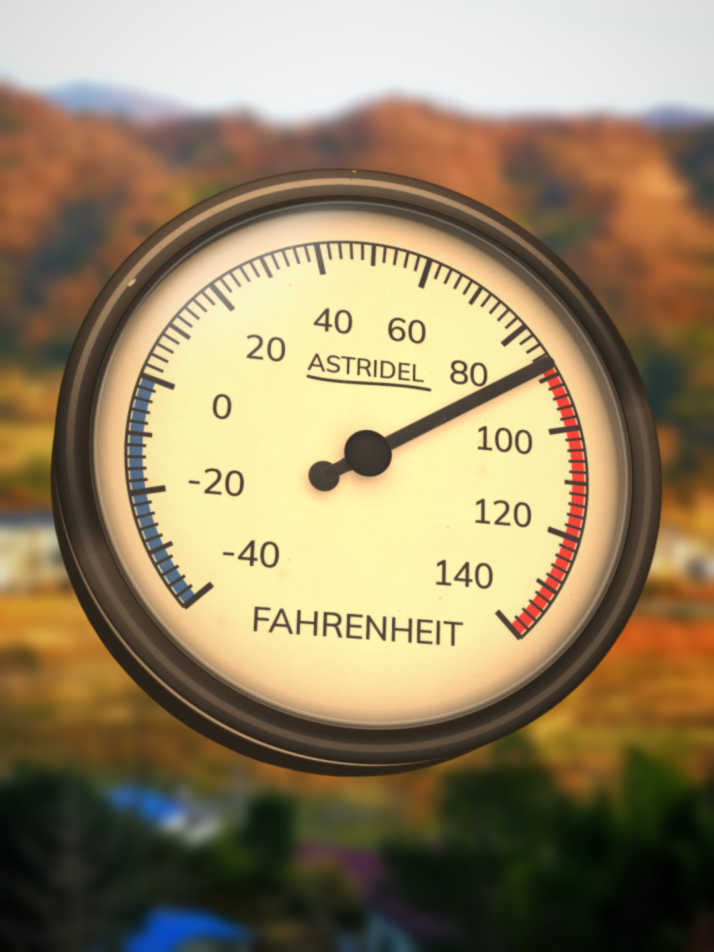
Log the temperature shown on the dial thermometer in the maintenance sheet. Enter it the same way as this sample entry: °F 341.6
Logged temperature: °F 88
